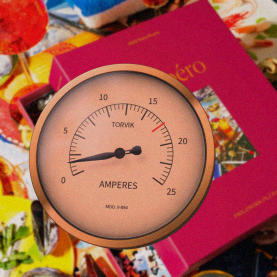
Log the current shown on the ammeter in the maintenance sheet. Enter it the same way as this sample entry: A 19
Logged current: A 1.5
